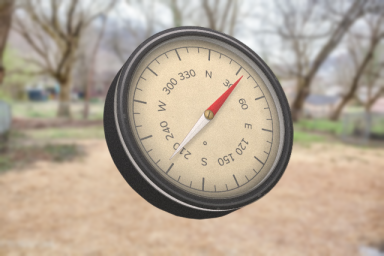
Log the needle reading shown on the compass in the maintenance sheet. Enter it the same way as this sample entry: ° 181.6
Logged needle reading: ° 35
